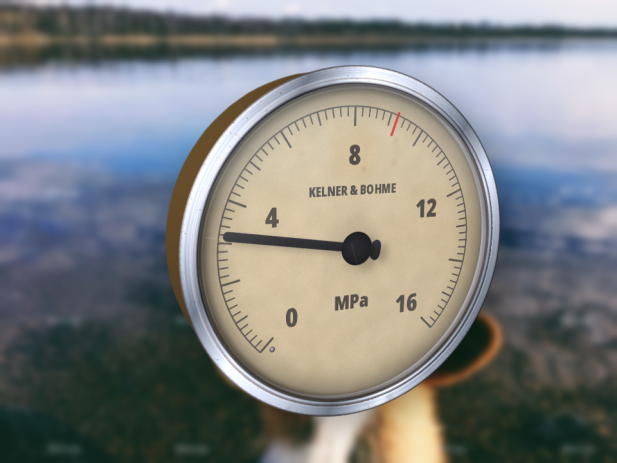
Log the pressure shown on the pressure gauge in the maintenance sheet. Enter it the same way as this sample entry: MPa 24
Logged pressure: MPa 3.2
